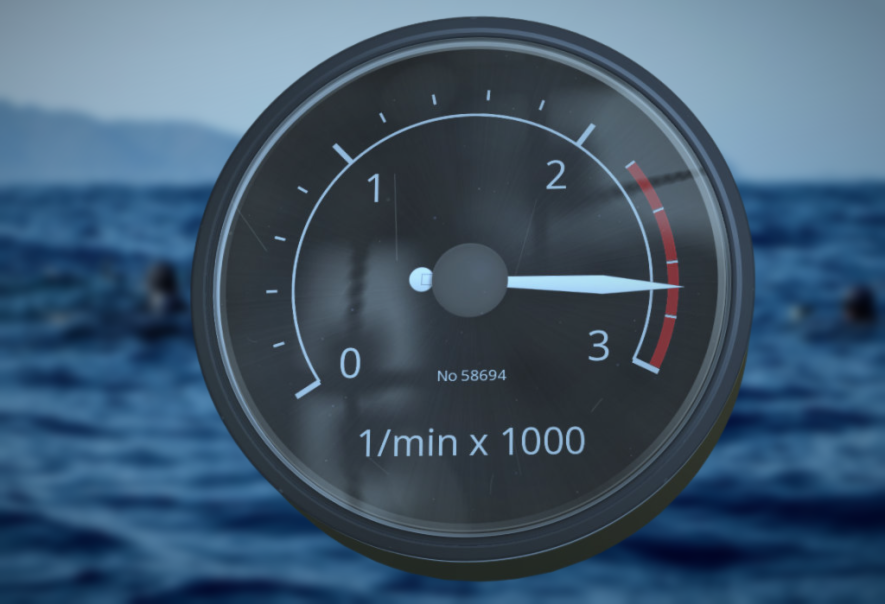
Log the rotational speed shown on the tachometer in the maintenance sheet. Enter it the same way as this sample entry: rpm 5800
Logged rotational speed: rpm 2700
